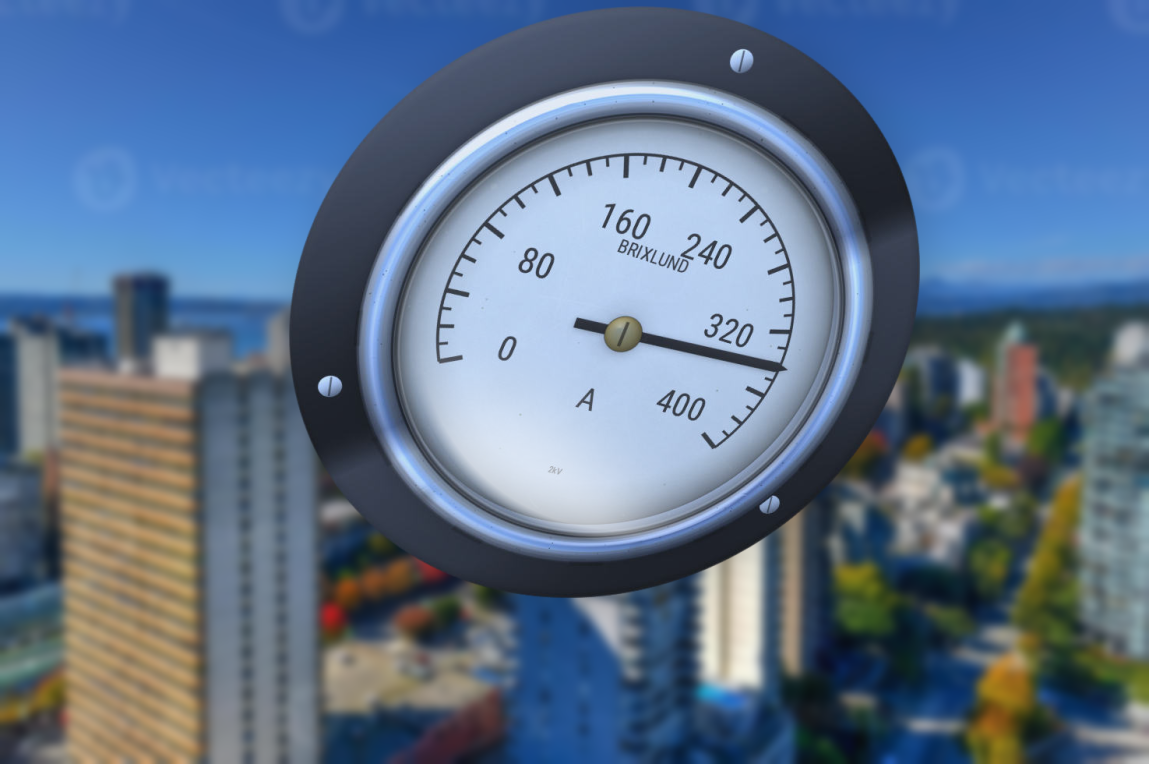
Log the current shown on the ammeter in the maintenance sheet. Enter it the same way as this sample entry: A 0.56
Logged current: A 340
